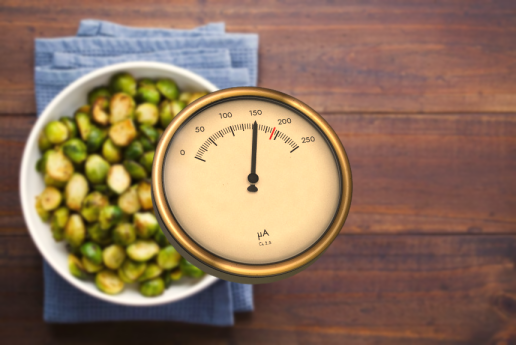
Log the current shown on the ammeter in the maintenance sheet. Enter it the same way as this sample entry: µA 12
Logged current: µA 150
